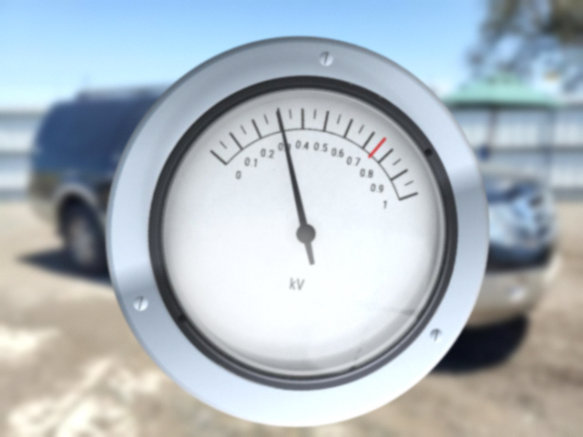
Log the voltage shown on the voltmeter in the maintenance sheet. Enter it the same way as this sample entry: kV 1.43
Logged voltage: kV 0.3
